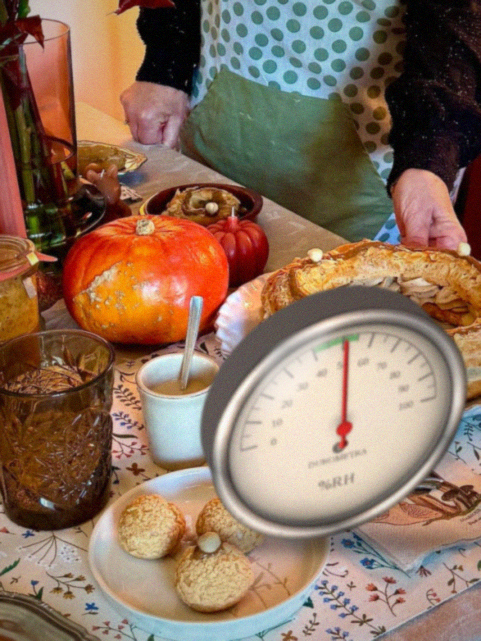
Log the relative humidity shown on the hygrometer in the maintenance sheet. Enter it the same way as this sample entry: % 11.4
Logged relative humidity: % 50
